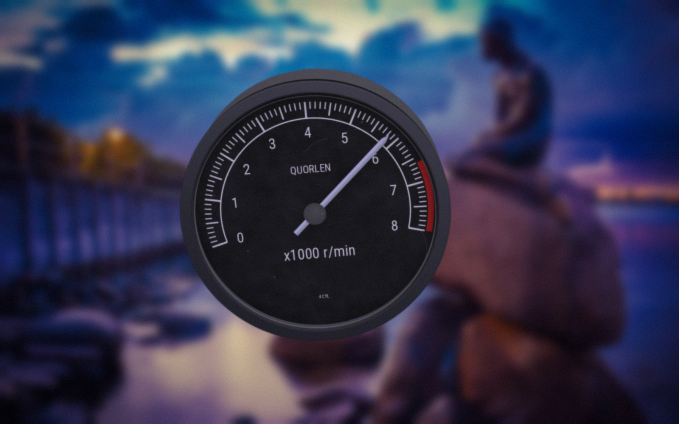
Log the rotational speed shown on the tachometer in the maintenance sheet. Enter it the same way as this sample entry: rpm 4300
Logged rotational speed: rpm 5800
